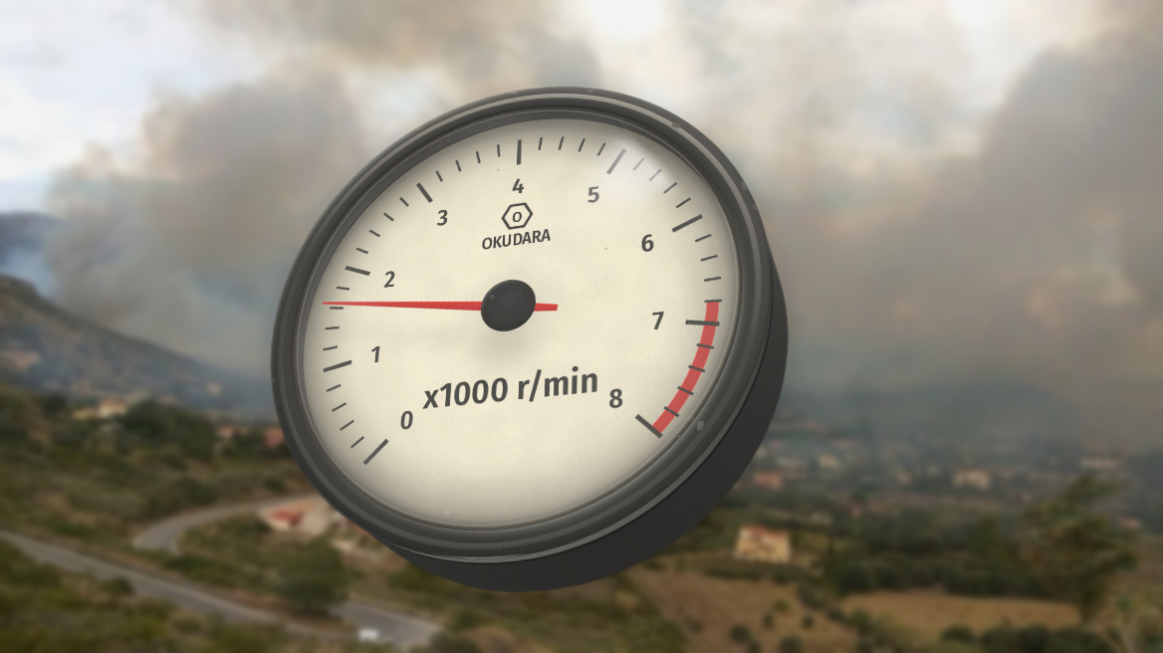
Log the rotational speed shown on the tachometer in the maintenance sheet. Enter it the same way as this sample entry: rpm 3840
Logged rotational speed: rpm 1600
